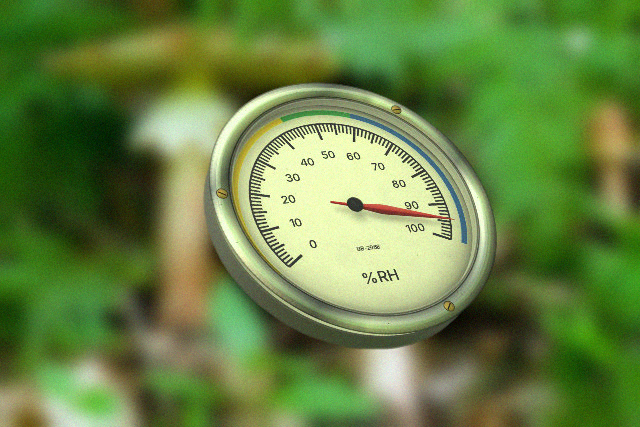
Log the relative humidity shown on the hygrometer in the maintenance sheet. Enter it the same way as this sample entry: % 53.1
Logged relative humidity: % 95
